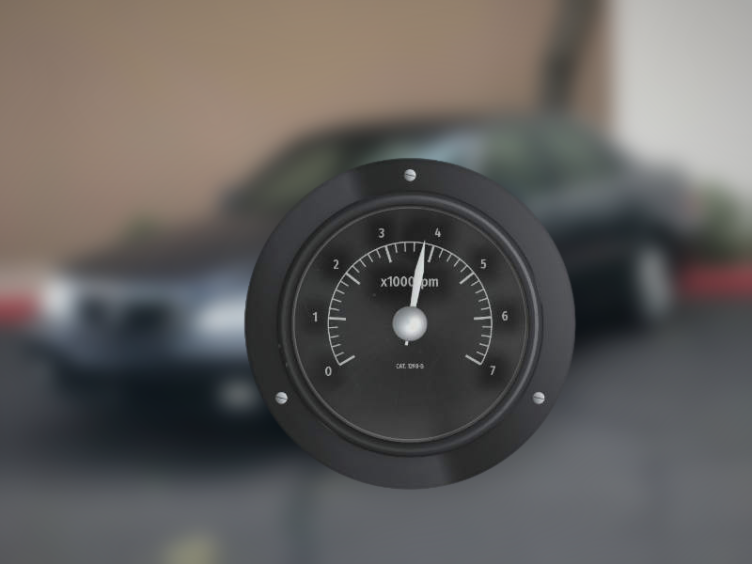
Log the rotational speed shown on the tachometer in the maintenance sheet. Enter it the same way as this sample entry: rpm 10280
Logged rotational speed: rpm 3800
